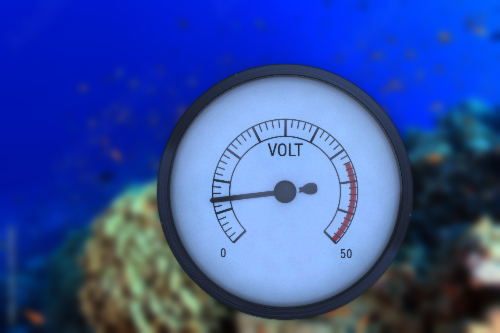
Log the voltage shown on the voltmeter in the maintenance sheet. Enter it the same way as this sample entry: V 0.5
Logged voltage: V 7
